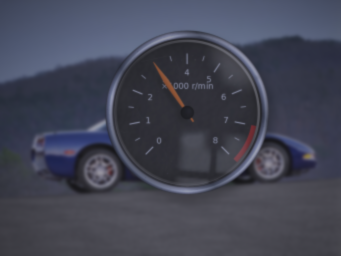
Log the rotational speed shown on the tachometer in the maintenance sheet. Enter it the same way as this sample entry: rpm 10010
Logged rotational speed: rpm 3000
